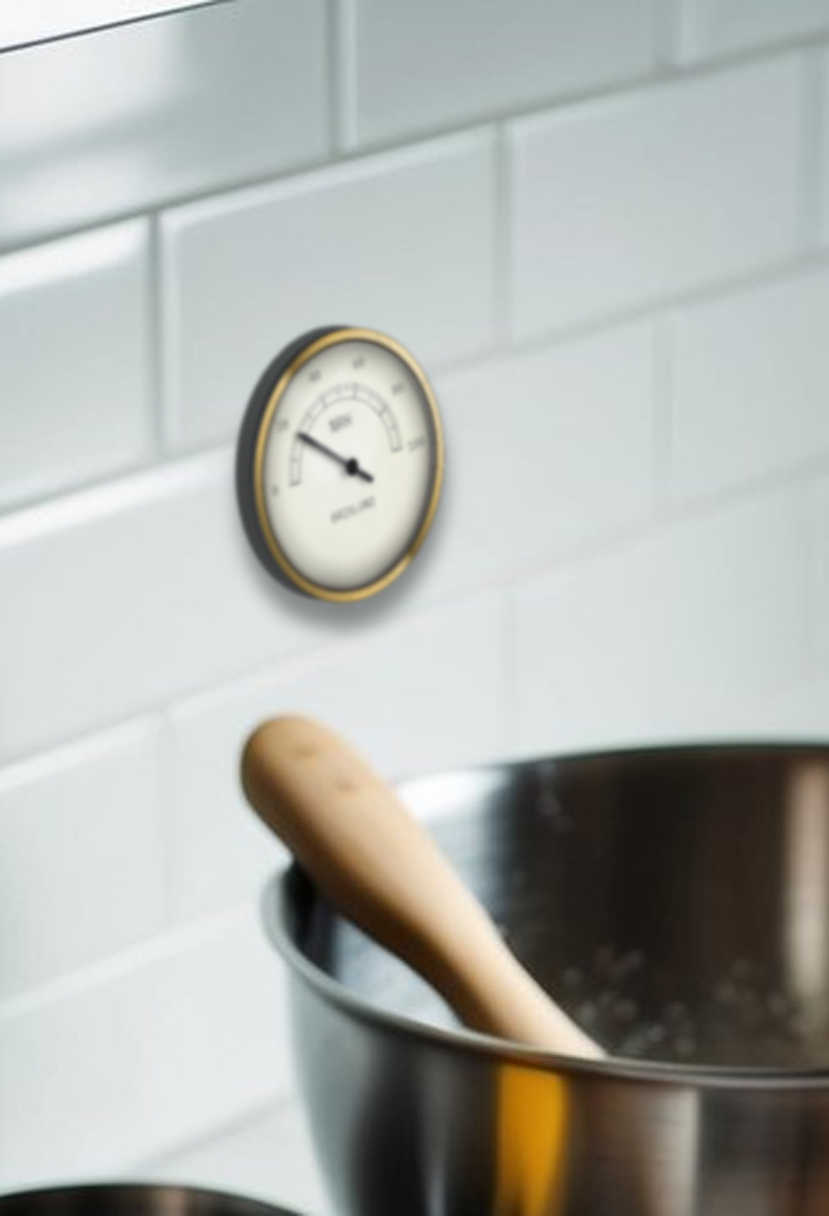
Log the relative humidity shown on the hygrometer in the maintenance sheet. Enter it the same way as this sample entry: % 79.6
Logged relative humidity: % 20
